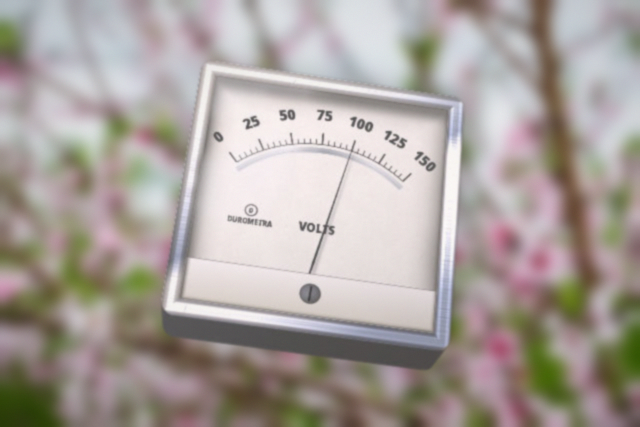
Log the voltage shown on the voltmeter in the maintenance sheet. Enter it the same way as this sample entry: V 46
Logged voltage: V 100
